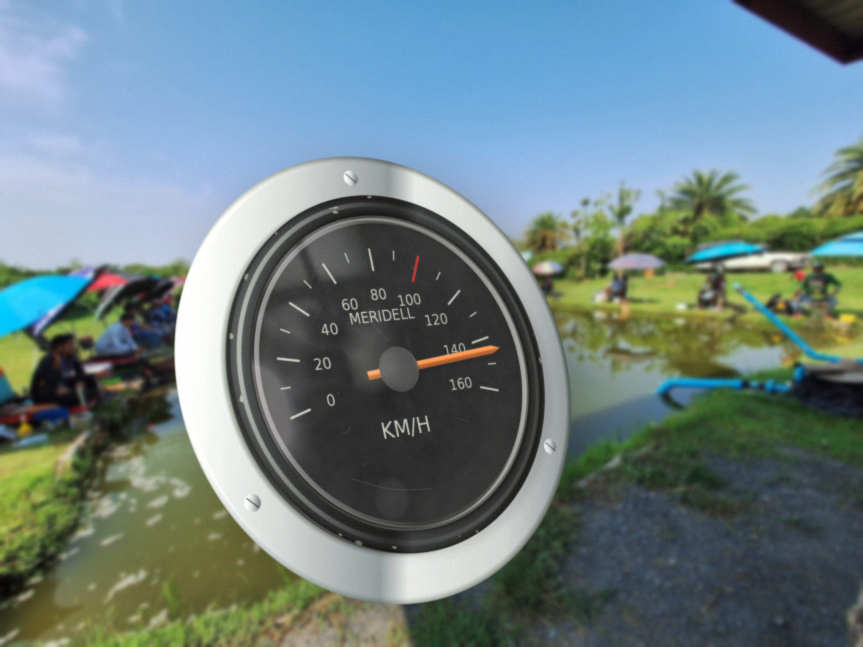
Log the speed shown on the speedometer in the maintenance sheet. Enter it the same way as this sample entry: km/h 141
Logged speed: km/h 145
